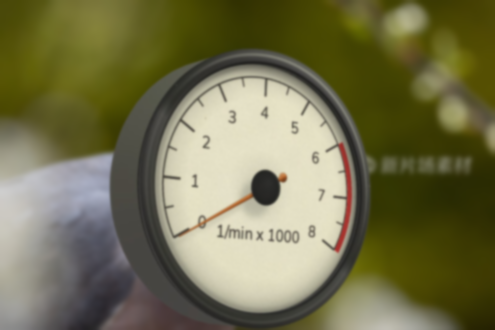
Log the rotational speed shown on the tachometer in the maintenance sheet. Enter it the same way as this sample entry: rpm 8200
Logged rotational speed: rpm 0
